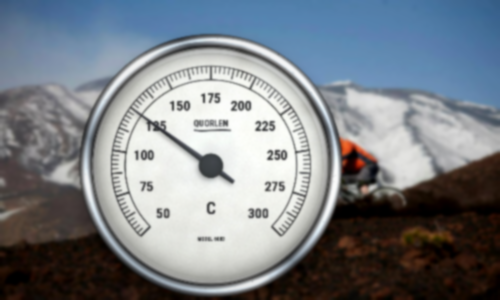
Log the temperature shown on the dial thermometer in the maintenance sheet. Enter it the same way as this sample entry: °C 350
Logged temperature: °C 125
